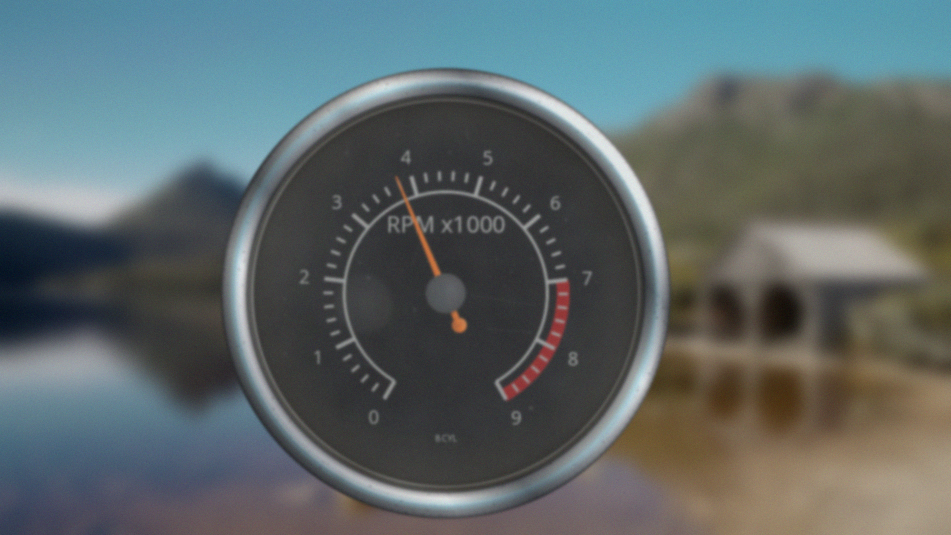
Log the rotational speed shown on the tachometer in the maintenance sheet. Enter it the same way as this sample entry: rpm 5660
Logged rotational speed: rpm 3800
